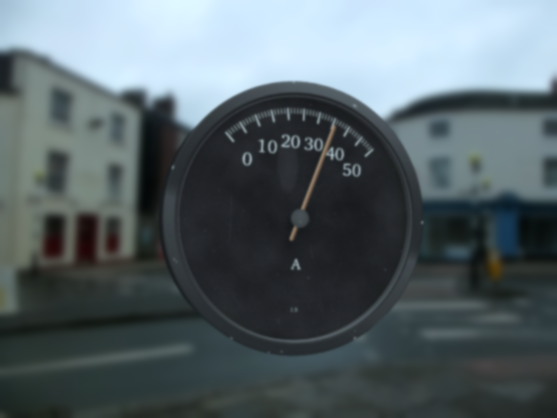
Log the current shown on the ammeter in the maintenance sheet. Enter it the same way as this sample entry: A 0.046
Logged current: A 35
